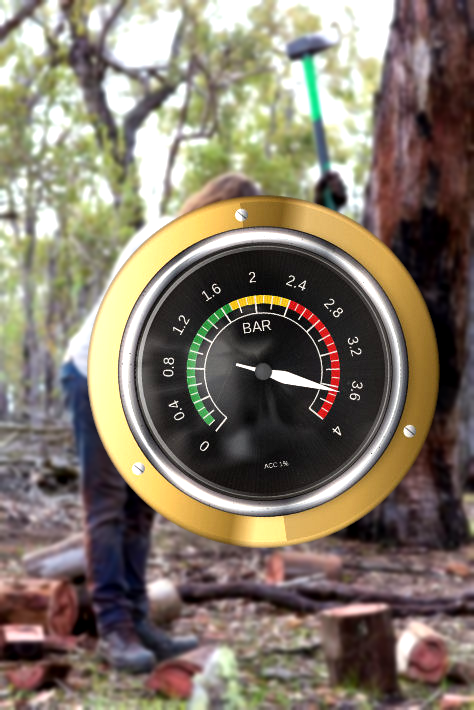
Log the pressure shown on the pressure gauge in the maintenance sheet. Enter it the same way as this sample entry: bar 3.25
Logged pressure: bar 3.65
